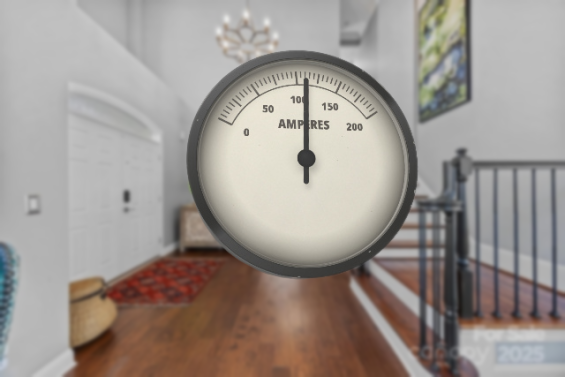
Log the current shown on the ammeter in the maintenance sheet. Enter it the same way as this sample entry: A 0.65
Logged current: A 110
